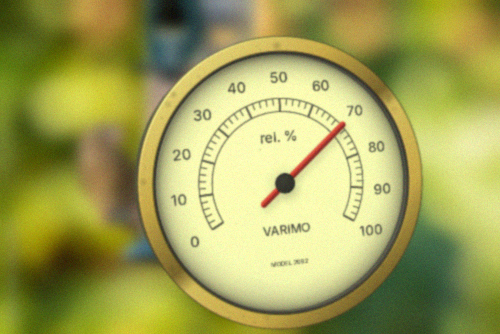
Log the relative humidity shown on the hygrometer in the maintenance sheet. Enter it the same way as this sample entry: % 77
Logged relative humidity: % 70
